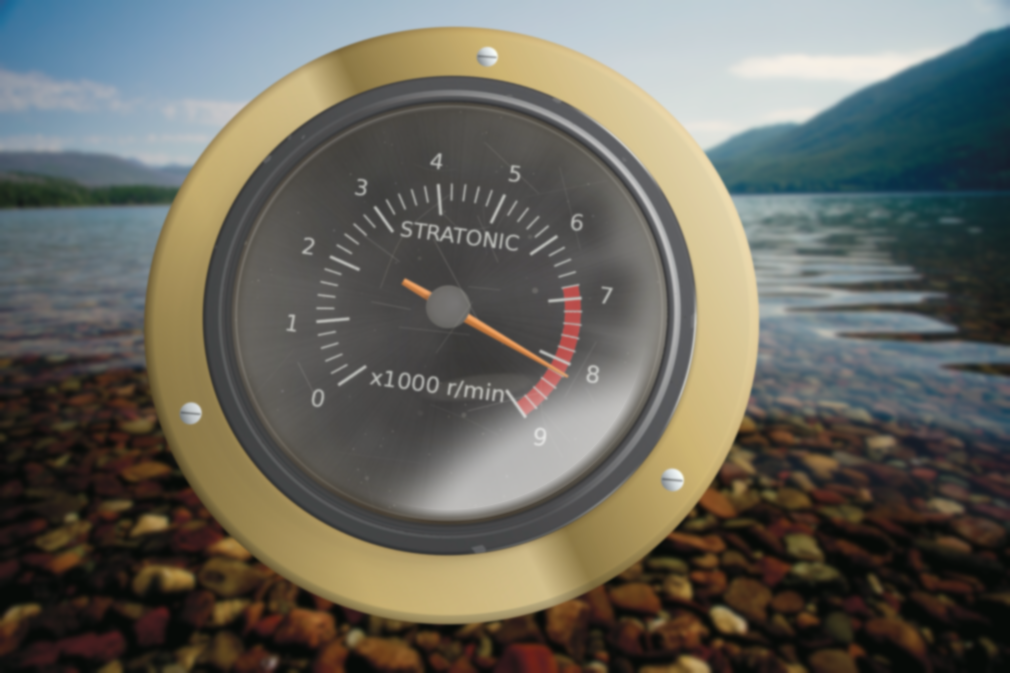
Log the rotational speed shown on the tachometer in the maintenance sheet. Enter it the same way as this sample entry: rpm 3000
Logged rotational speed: rpm 8200
